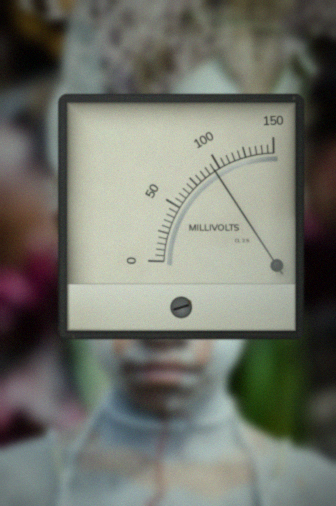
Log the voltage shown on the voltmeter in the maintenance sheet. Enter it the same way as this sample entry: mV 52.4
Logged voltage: mV 95
